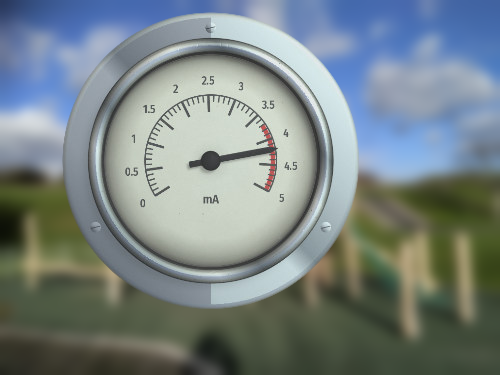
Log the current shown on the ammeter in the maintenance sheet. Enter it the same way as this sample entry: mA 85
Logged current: mA 4.2
